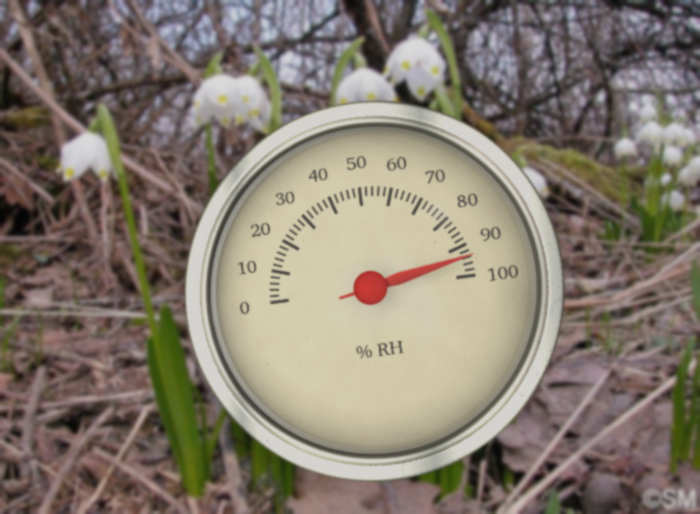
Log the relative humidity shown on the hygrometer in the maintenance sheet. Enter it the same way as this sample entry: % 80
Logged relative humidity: % 94
